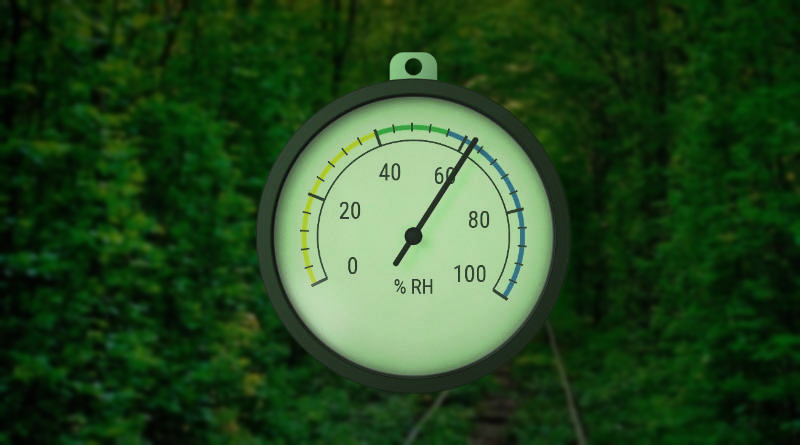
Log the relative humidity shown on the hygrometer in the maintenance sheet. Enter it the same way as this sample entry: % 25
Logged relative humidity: % 62
